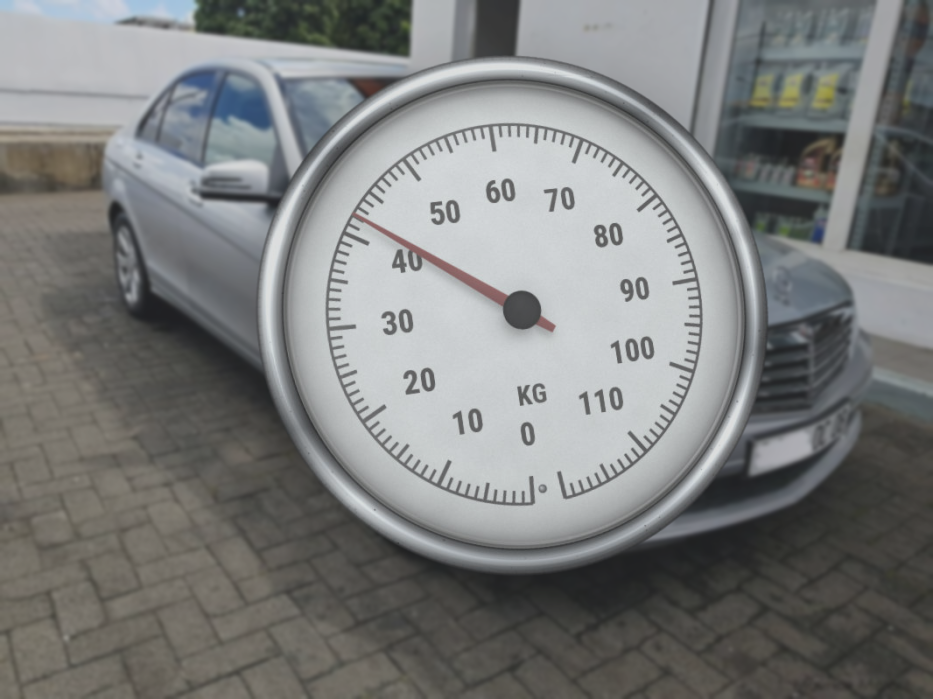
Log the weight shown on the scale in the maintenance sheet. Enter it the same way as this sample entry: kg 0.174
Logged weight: kg 42
